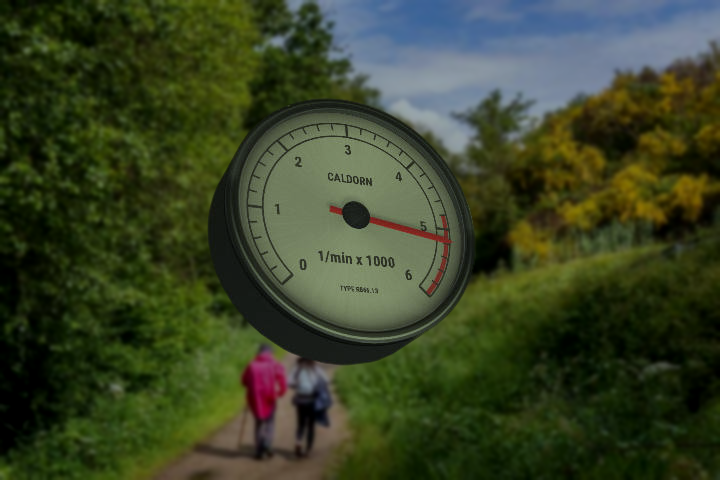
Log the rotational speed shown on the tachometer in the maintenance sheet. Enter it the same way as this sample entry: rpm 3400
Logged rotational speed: rpm 5200
